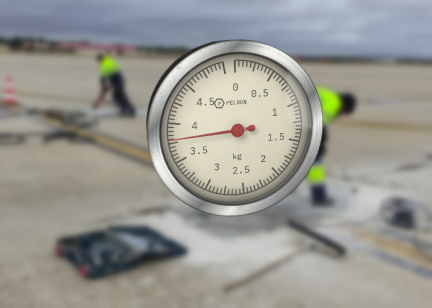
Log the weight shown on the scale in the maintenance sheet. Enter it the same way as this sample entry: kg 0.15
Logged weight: kg 3.8
